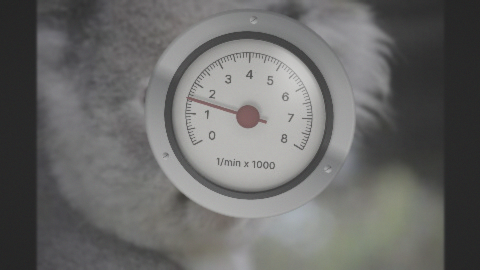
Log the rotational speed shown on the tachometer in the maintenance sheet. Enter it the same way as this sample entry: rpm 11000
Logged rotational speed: rpm 1500
